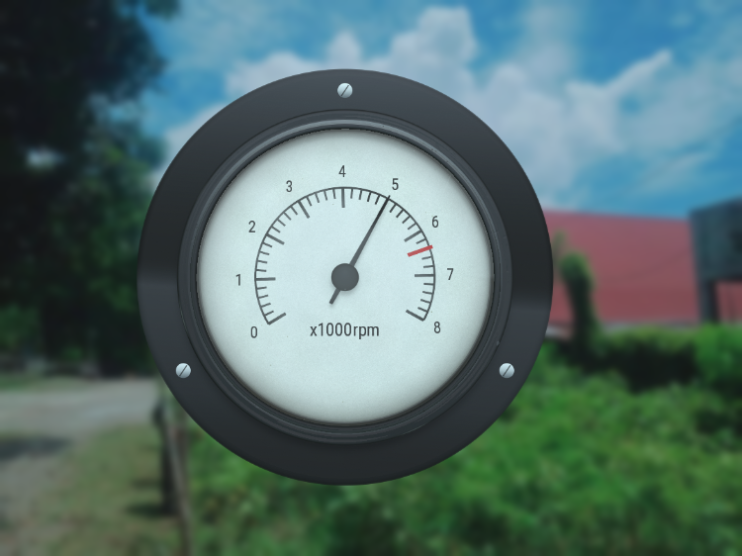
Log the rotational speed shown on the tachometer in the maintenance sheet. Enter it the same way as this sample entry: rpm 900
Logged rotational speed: rpm 5000
